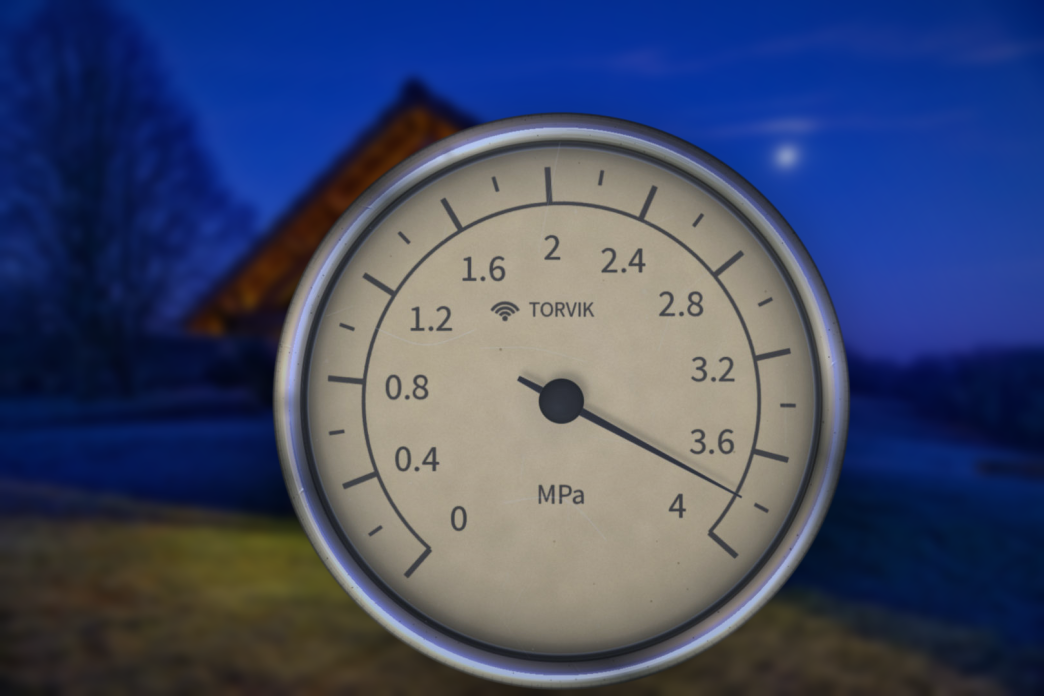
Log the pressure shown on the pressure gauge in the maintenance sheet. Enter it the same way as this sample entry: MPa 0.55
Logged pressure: MPa 3.8
